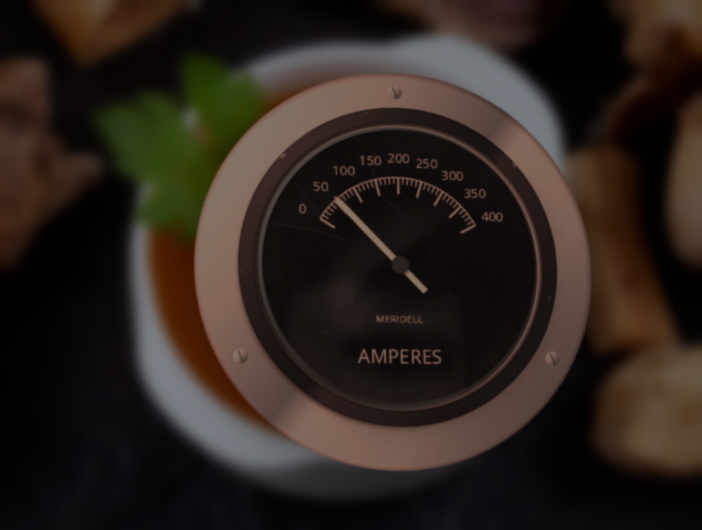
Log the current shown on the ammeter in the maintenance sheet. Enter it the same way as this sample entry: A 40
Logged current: A 50
